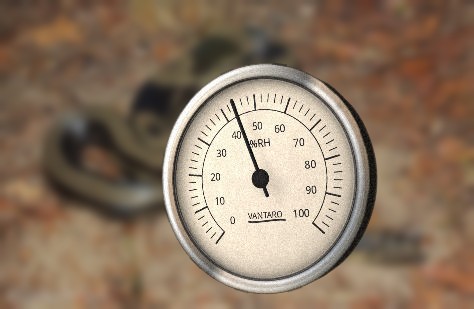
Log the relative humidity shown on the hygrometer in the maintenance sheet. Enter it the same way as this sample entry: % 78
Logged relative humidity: % 44
